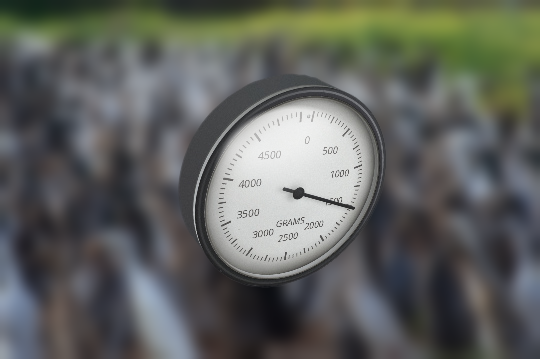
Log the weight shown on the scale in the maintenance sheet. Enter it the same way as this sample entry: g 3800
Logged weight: g 1500
